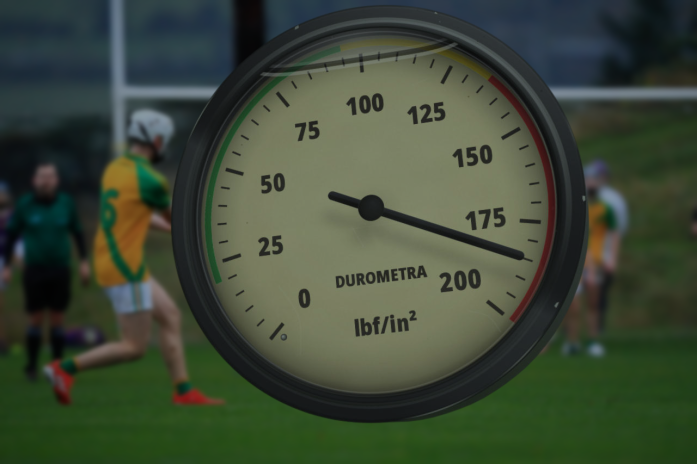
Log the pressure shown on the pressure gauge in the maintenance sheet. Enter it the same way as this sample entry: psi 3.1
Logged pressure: psi 185
